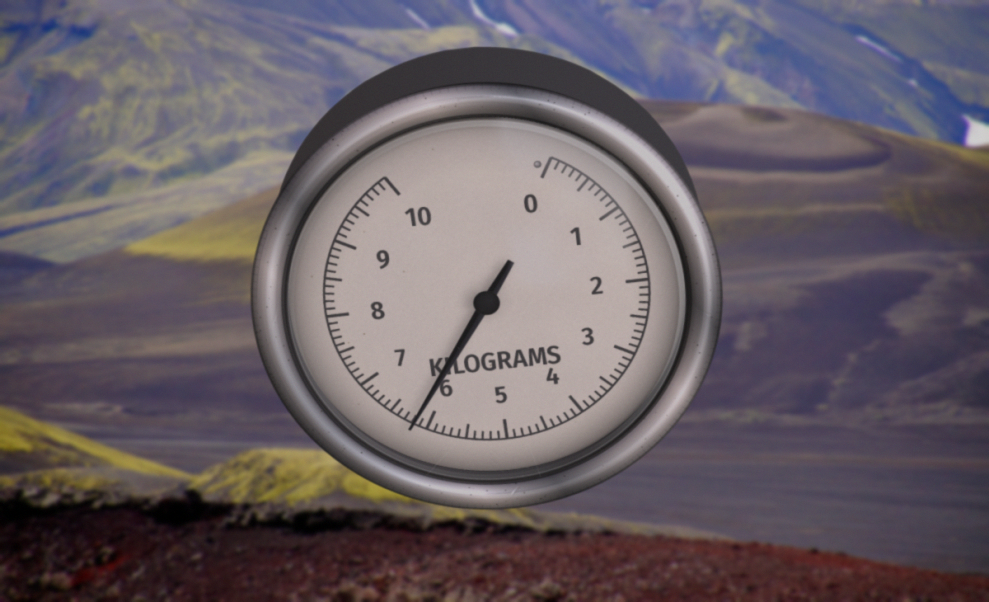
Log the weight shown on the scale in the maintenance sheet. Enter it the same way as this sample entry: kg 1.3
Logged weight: kg 6.2
